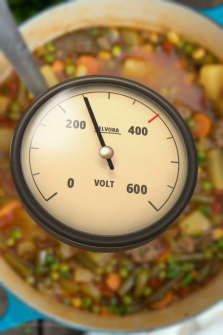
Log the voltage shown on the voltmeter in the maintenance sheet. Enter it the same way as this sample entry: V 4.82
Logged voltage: V 250
